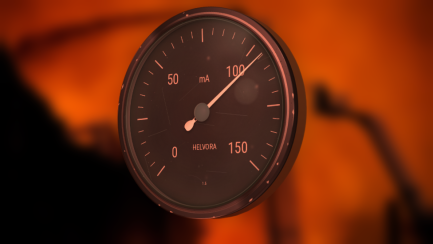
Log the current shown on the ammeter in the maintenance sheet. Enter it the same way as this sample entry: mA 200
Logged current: mA 105
